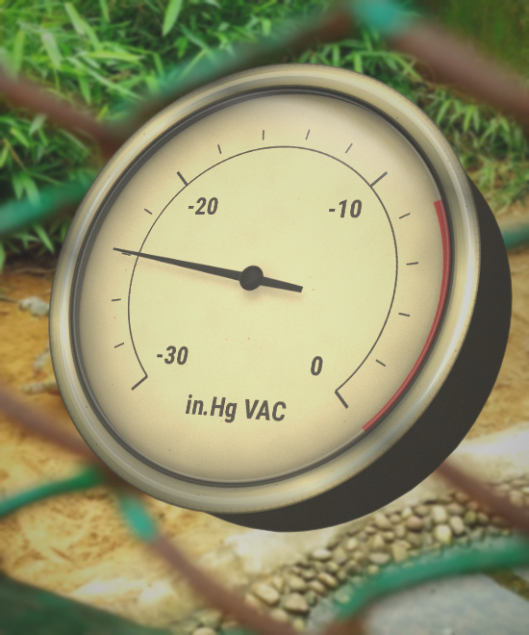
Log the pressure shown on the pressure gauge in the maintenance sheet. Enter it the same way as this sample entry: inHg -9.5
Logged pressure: inHg -24
